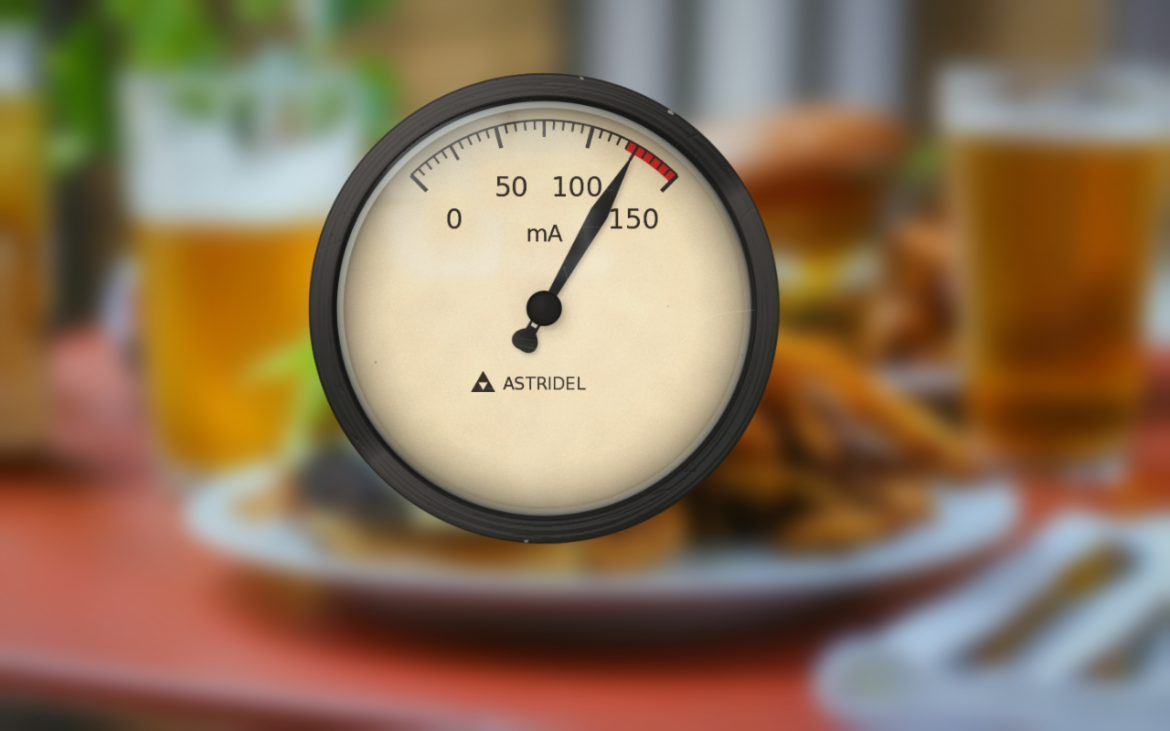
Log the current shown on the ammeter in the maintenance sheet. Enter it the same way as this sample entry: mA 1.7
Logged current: mA 125
